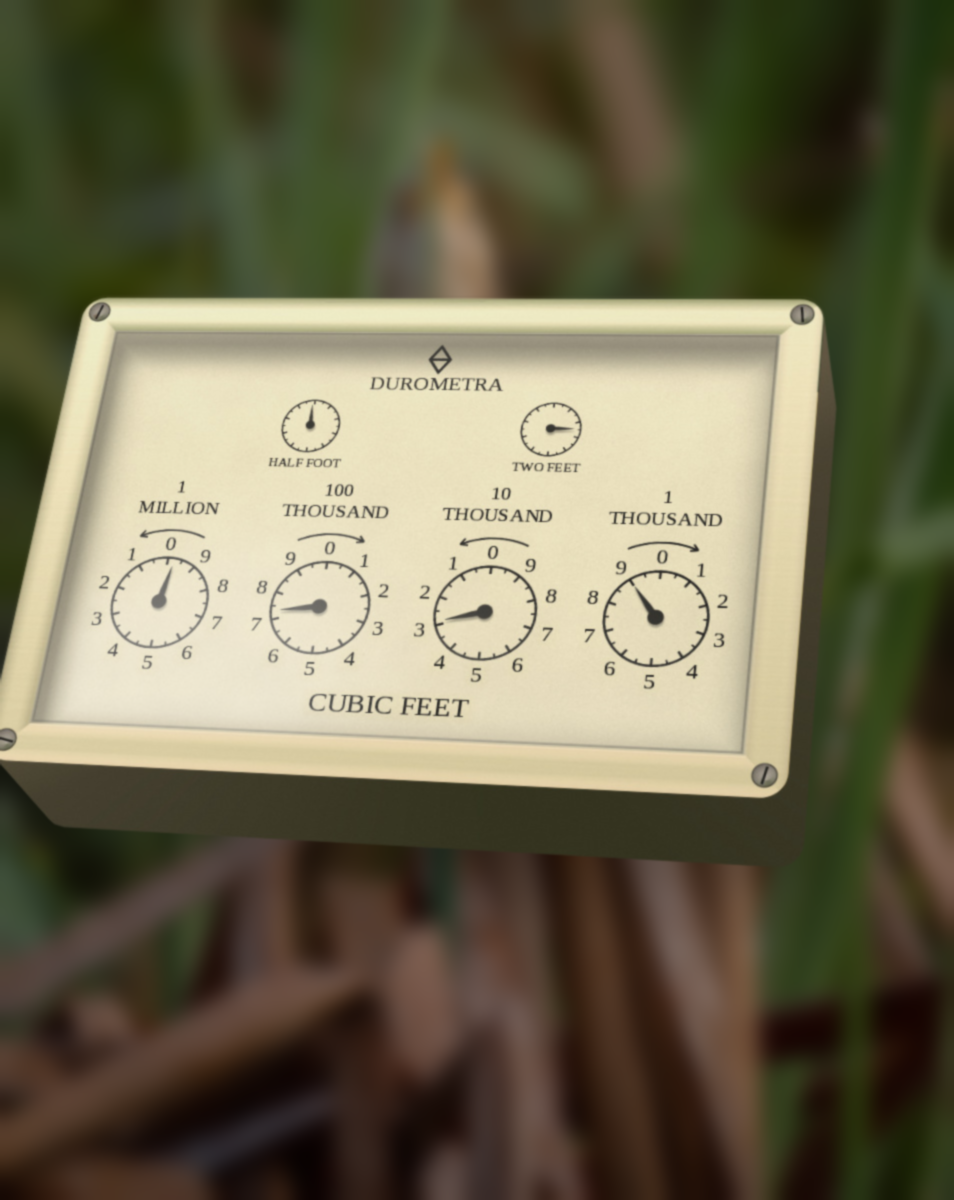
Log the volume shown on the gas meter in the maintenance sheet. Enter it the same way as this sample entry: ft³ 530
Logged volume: ft³ 972900
